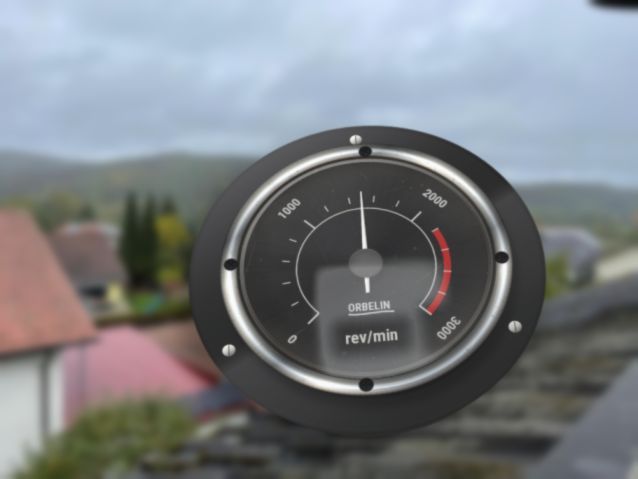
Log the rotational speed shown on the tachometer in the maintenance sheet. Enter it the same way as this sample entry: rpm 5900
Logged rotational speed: rpm 1500
